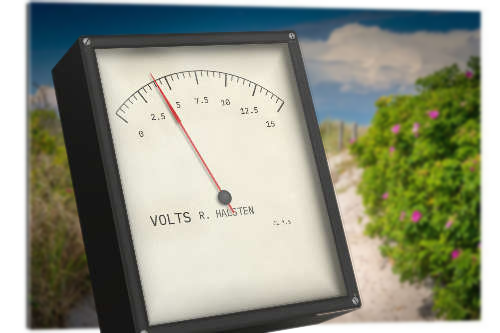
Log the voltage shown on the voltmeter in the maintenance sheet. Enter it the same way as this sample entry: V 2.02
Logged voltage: V 4
